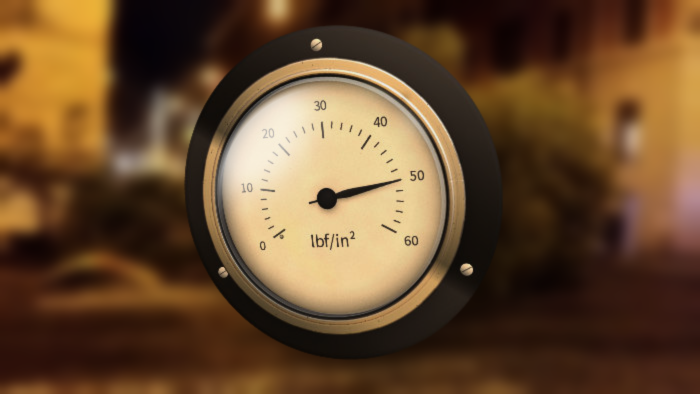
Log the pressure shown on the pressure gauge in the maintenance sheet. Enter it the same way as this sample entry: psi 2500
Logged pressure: psi 50
